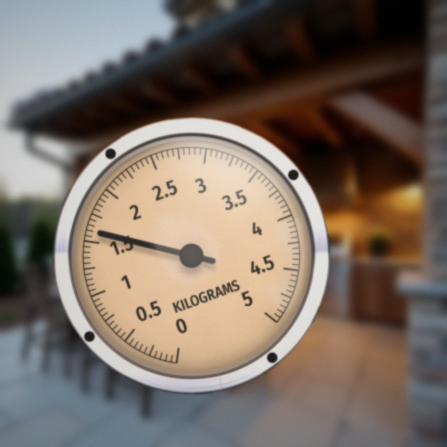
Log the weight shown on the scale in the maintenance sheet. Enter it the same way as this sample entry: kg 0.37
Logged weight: kg 1.6
